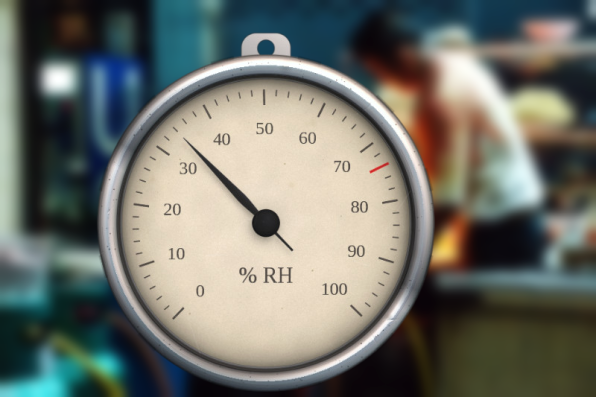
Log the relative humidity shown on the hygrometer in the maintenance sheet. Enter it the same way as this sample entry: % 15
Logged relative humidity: % 34
